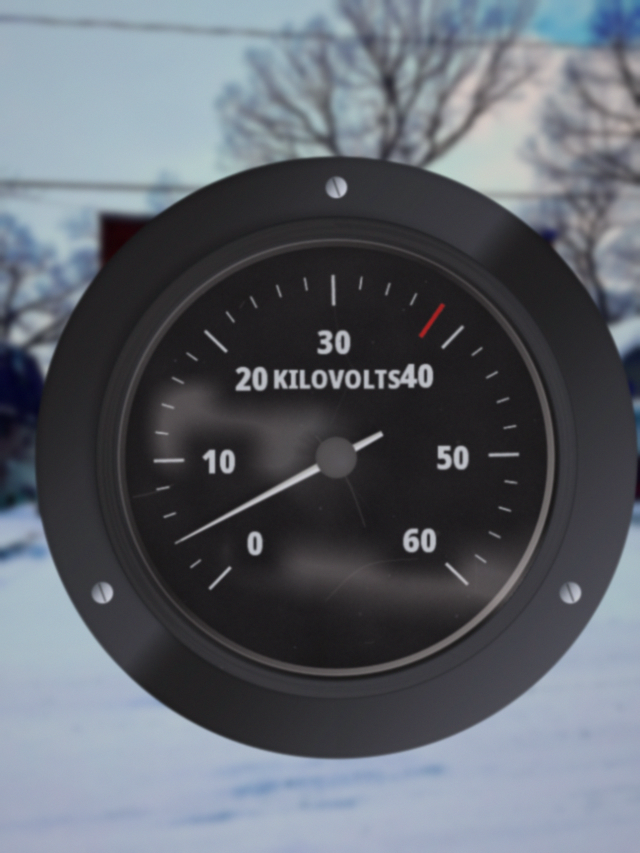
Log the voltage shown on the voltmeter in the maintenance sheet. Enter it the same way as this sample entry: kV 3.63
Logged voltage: kV 4
